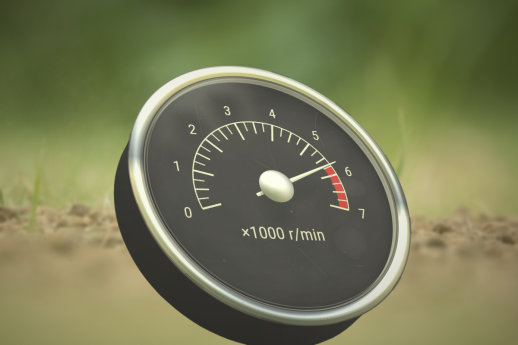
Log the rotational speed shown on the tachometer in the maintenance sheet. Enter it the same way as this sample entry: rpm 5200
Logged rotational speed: rpm 5750
